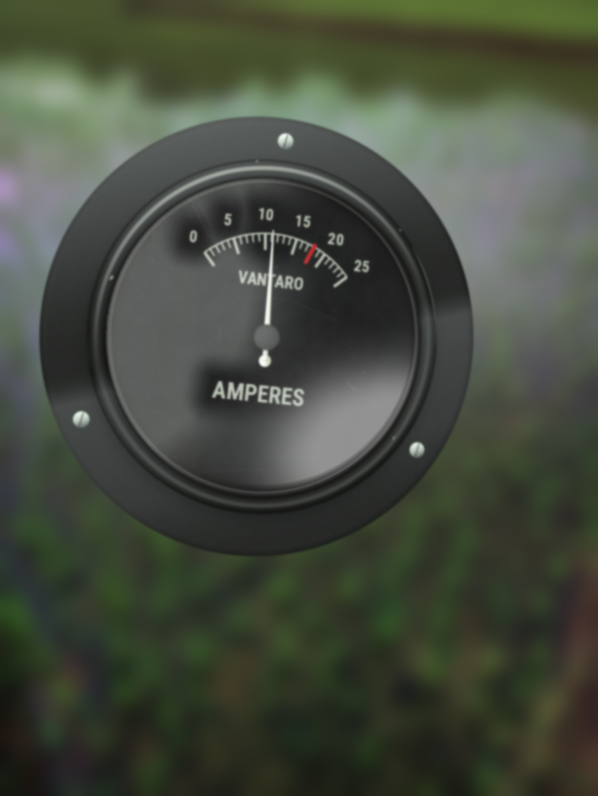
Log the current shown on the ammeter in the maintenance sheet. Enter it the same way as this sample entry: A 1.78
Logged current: A 11
